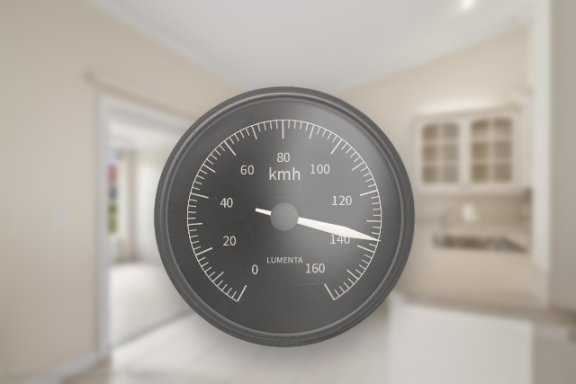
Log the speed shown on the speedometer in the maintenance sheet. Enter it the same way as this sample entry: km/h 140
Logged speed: km/h 136
